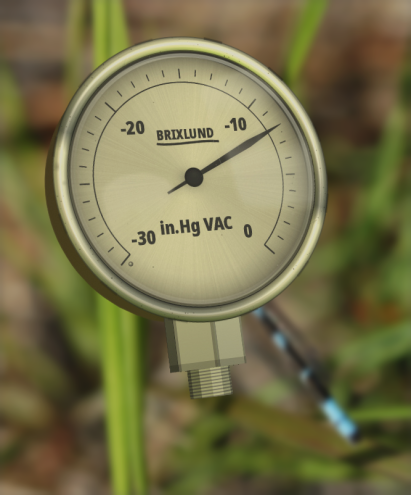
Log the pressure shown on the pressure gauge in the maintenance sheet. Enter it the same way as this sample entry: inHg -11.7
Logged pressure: inHg -8
